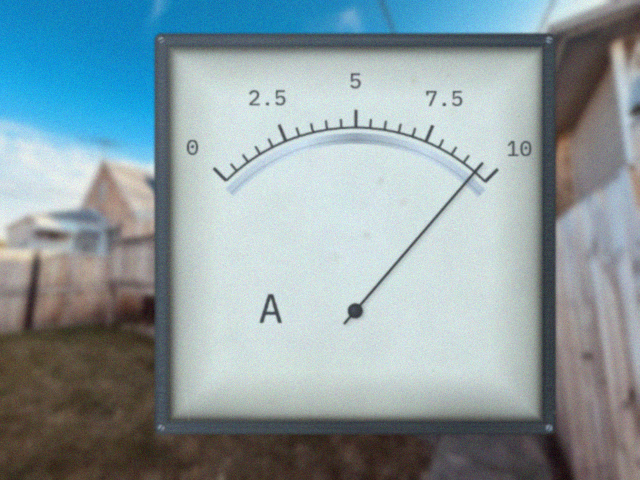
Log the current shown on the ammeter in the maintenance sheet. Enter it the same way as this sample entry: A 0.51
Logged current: A 9.5
